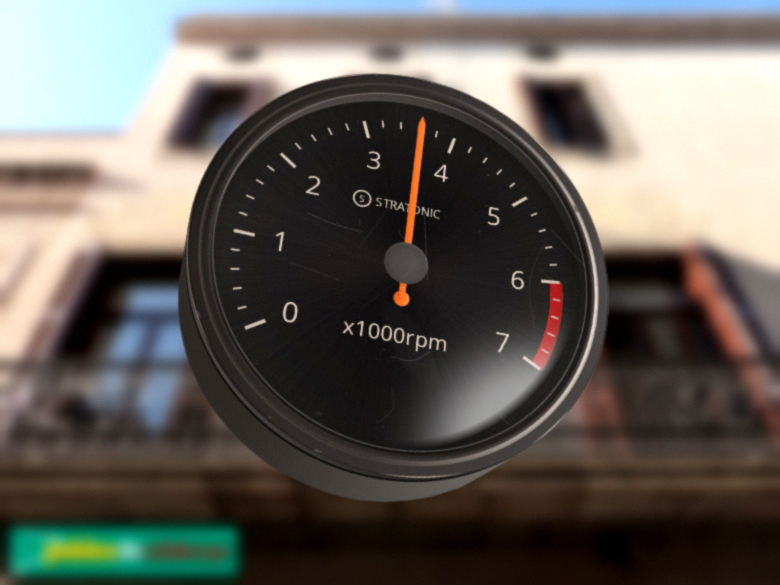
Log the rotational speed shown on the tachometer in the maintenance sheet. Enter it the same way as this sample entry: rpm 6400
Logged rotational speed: rpm 3600
